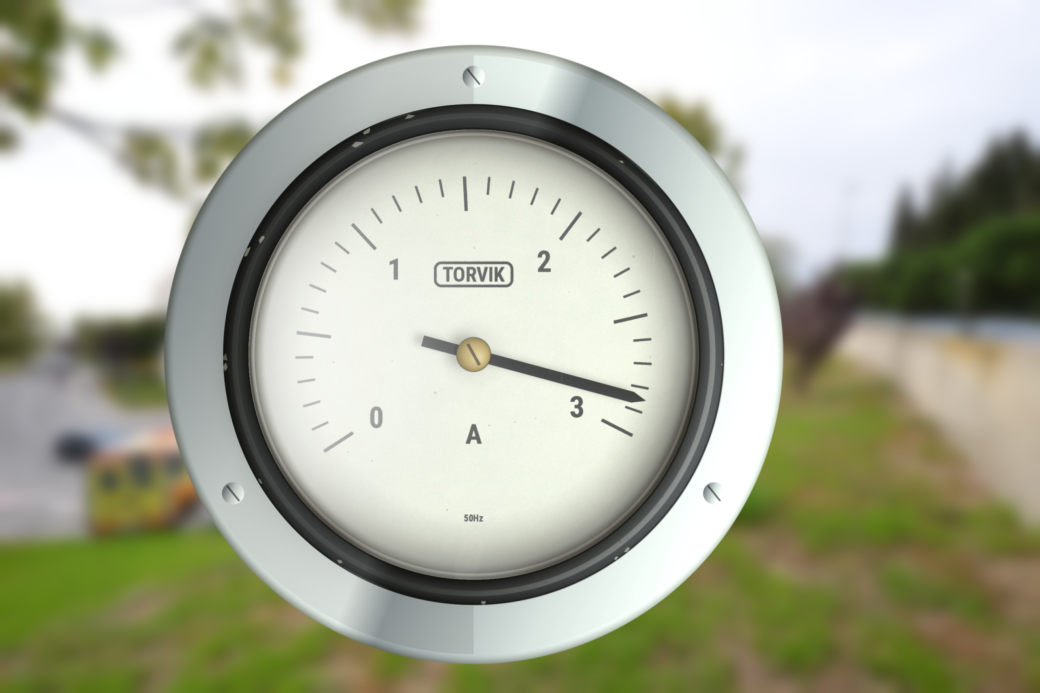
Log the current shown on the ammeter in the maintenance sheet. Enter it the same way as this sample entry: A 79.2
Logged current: A 2.85
